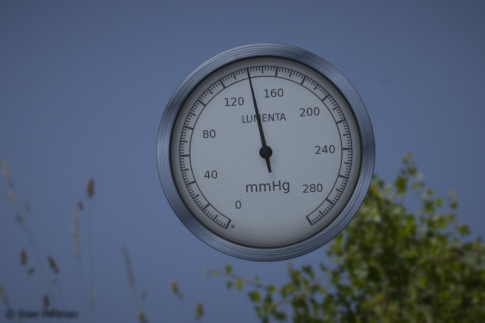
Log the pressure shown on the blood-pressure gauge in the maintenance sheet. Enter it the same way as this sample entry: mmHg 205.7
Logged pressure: mmHg 140
